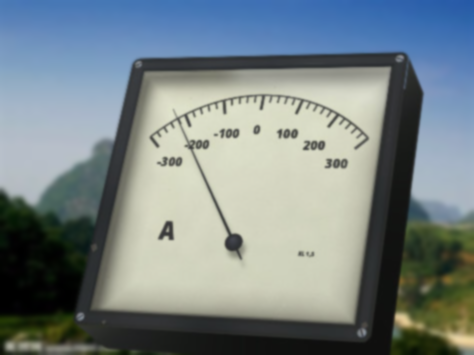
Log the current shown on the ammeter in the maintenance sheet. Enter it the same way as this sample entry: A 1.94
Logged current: A -220
